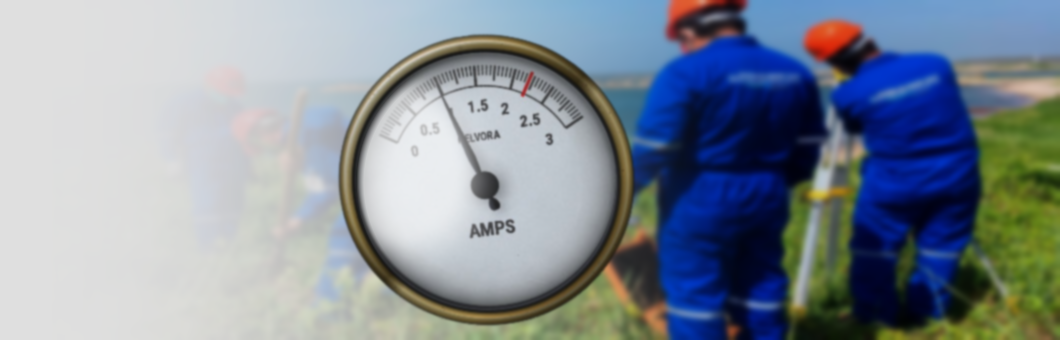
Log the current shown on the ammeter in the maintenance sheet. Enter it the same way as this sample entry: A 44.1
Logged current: A 1
